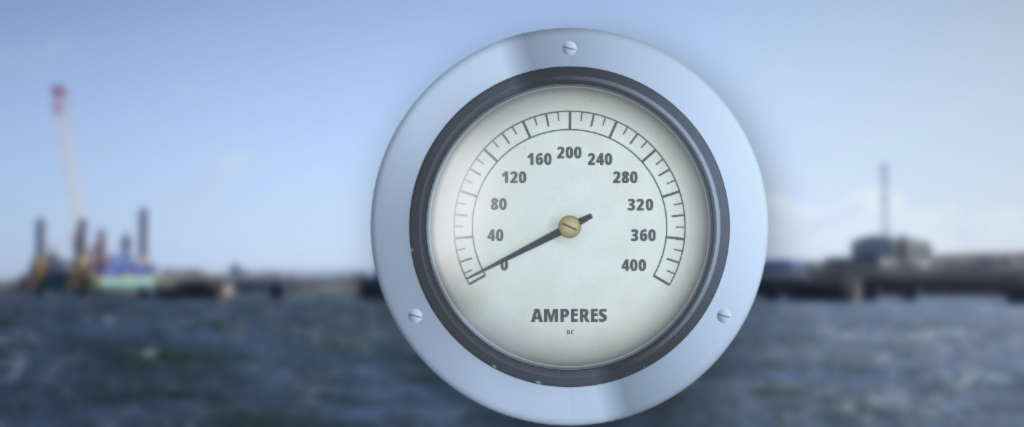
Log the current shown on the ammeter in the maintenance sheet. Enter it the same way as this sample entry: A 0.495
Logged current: A 5
